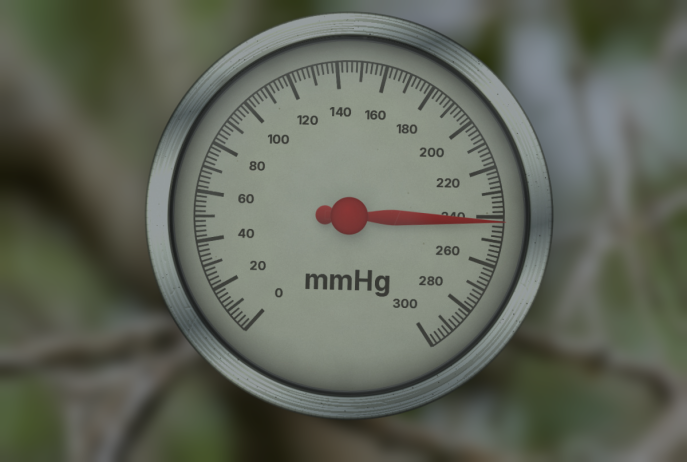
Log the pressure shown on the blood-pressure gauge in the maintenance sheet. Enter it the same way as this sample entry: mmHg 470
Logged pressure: mmHg 242
